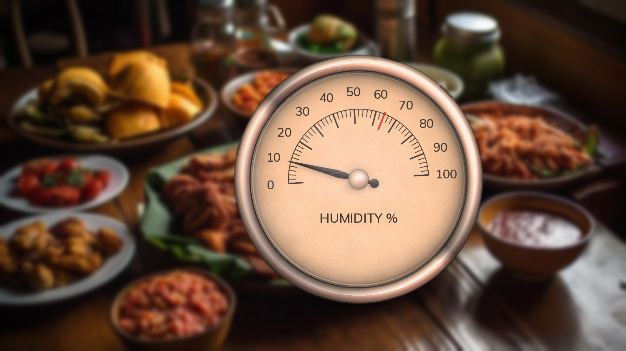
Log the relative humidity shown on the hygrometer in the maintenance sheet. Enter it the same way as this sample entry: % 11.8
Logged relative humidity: % 10
